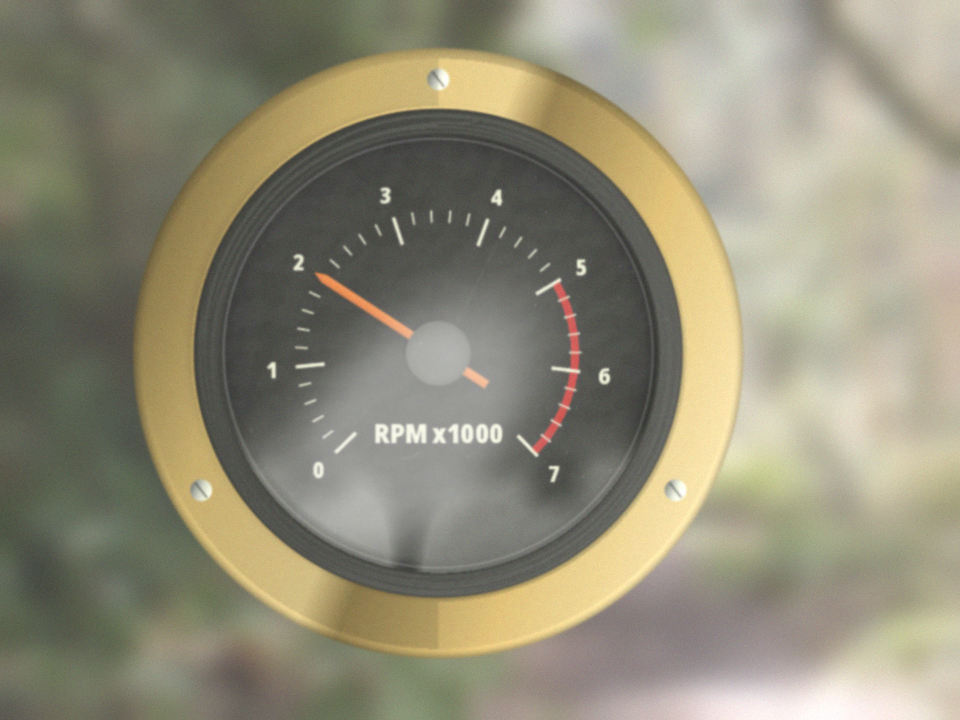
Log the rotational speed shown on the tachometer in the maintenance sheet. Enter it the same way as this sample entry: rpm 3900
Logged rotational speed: rpm 2000
